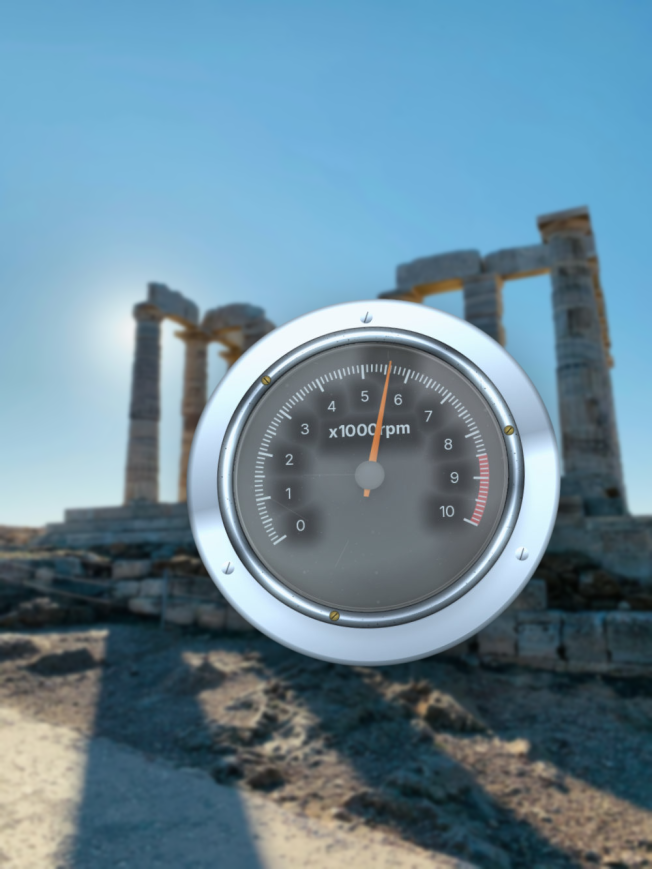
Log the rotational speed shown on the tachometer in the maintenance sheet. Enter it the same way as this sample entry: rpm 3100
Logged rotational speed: rpm 5600
